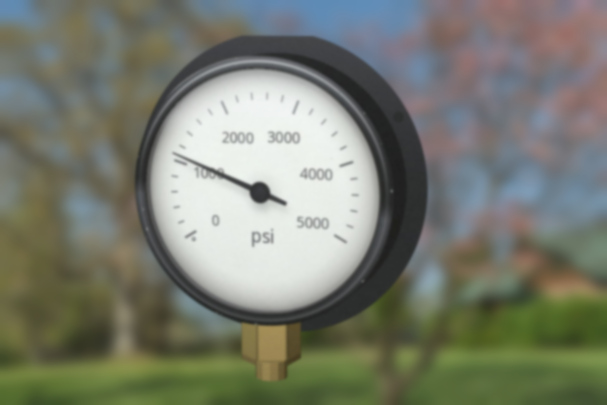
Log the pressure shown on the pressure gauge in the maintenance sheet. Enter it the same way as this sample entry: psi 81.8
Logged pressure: psi 1100
